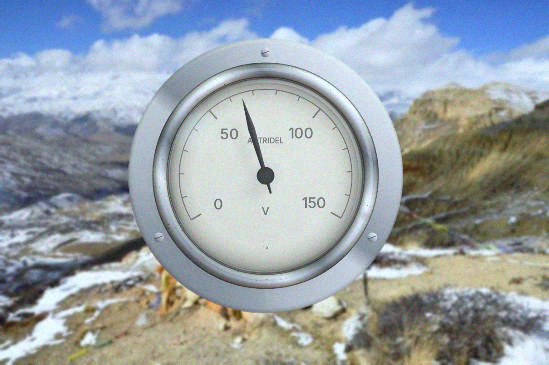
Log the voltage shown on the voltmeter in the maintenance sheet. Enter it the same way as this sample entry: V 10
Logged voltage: V 65
